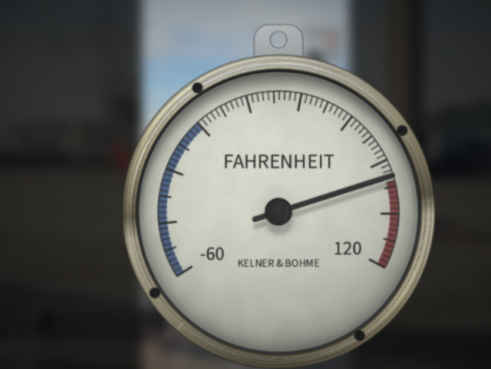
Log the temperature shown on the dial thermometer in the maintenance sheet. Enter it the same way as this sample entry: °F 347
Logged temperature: °F 86
